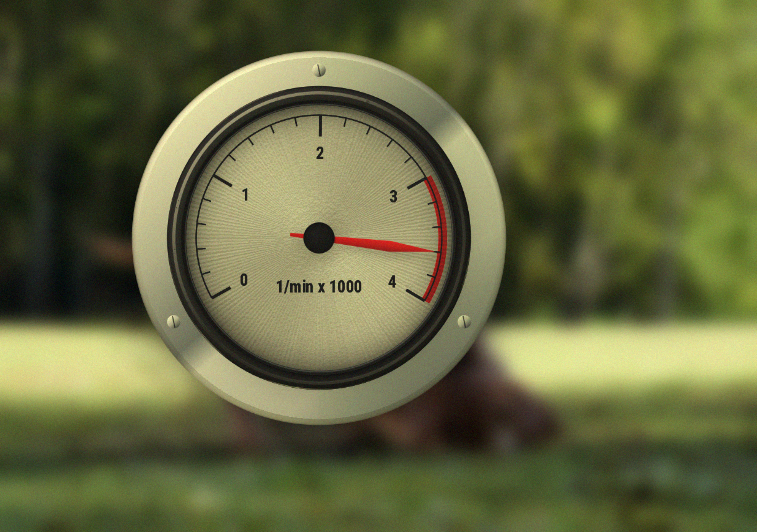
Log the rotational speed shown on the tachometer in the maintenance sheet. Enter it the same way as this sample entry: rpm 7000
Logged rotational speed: rpm 3600
